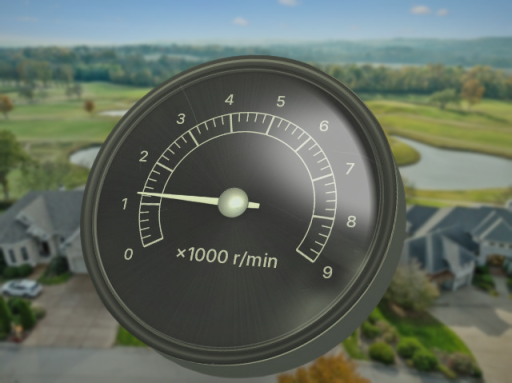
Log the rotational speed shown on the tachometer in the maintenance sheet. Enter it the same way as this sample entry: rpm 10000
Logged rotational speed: rpm 1200
